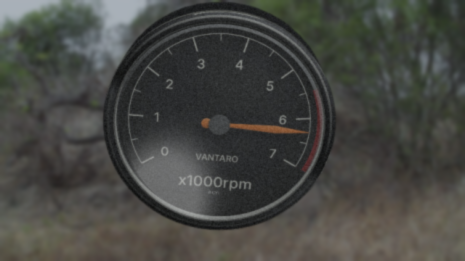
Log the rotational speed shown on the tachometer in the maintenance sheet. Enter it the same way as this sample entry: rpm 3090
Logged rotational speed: rpm 6250
